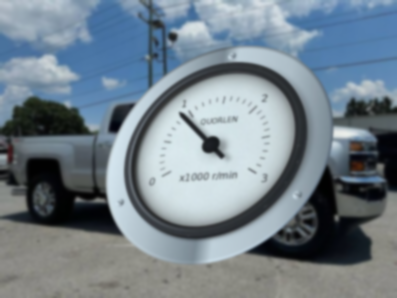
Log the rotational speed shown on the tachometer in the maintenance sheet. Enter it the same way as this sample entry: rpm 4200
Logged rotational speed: rpm 900
